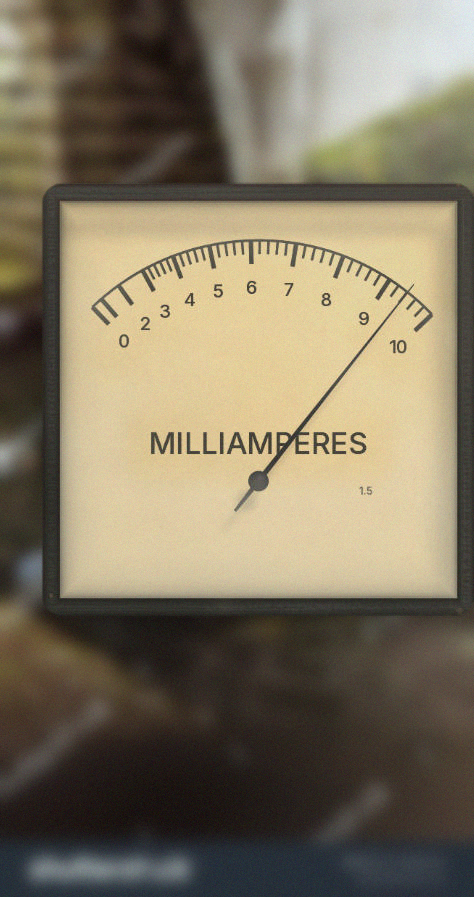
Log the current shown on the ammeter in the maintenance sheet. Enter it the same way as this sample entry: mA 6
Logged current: mA 9.4
